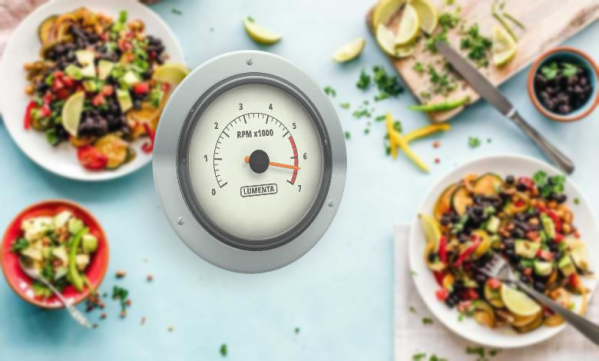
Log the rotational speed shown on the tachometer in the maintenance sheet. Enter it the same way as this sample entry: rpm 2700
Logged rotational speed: rpm 6400
